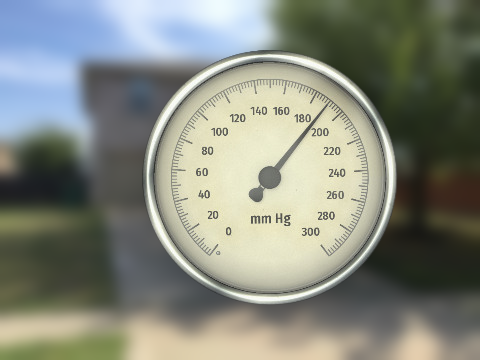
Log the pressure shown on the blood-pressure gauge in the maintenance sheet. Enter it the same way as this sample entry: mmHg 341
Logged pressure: mmHg 190
